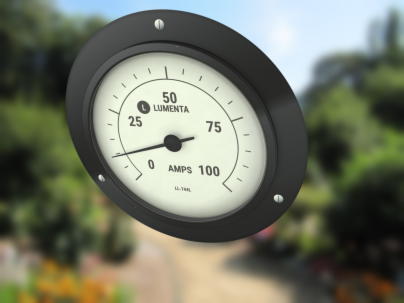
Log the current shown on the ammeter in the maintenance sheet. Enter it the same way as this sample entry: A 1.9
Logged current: A 10
